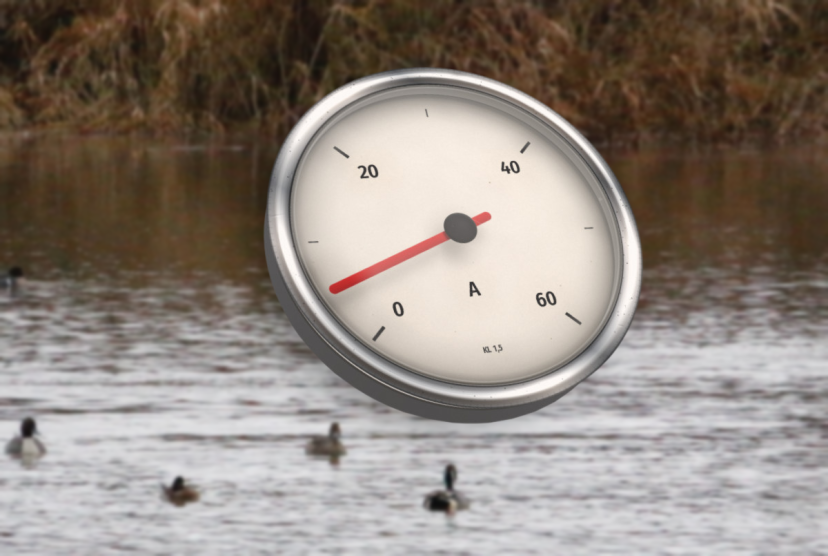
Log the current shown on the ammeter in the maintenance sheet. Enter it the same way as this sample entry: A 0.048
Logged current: A 5
